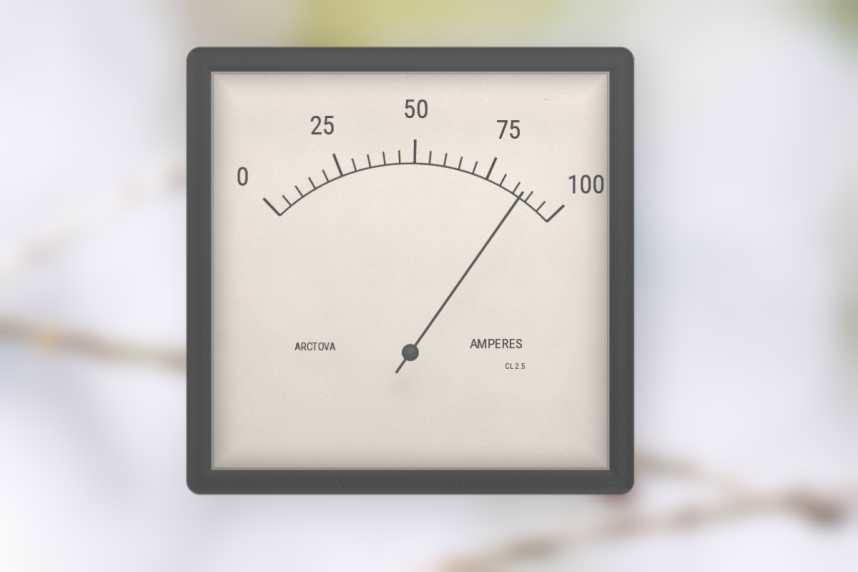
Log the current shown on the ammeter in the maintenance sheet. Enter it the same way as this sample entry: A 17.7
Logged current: A 87.5
